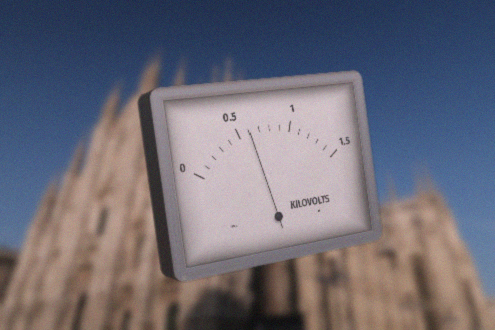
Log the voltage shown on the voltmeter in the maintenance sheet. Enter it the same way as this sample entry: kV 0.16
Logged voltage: kV 0.6
